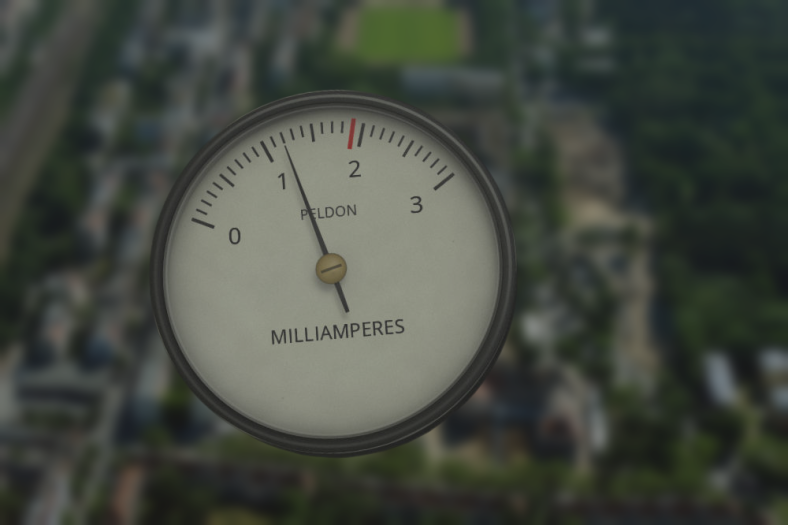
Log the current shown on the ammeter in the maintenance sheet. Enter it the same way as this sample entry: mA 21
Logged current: mA 1.2
